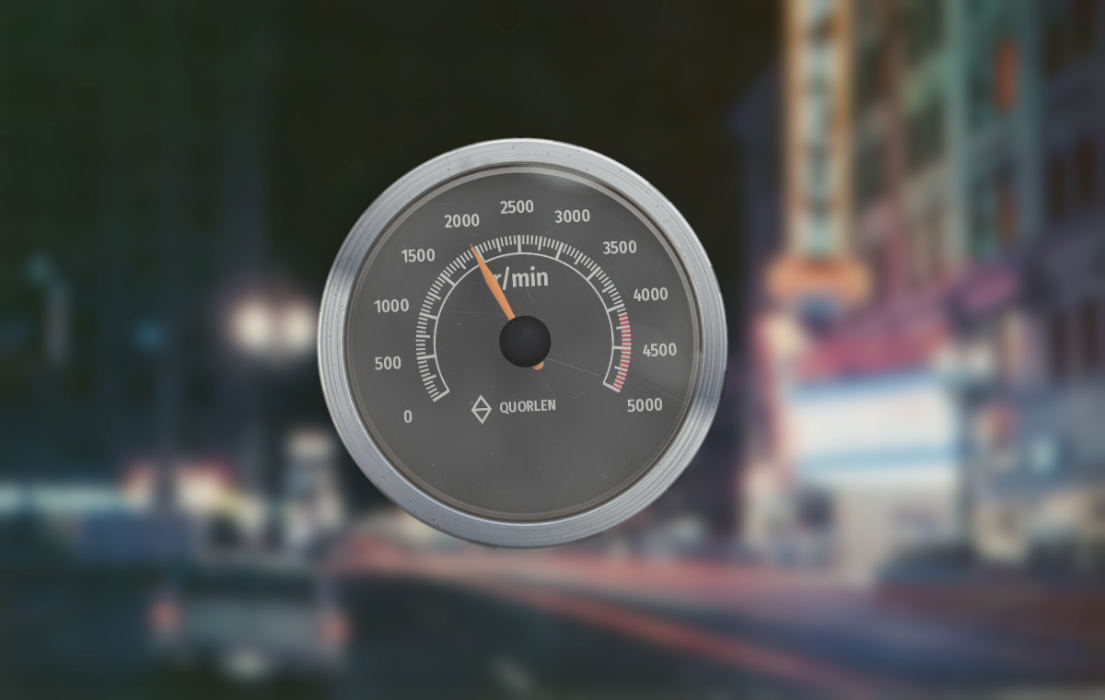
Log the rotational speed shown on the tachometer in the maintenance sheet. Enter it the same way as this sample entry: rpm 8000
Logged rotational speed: rpm 1950
